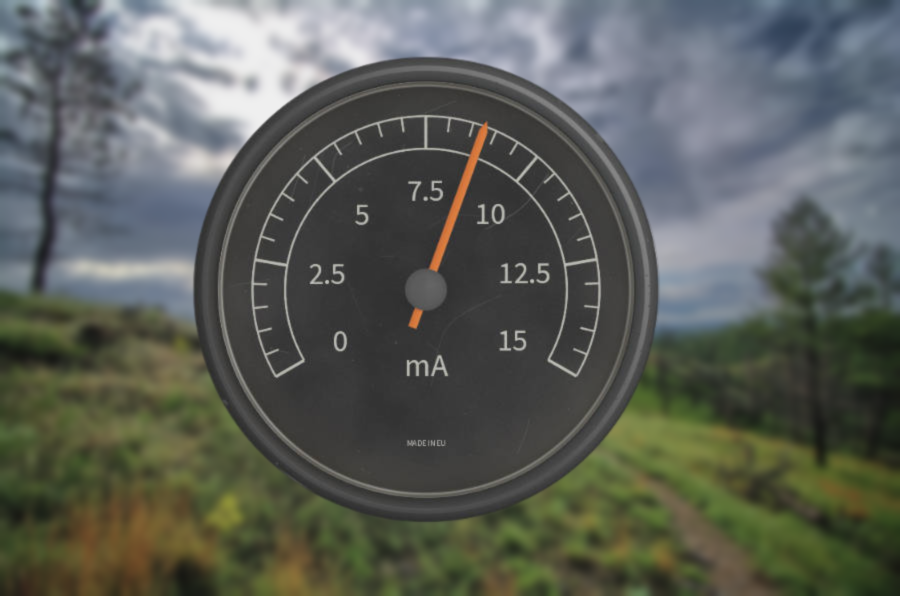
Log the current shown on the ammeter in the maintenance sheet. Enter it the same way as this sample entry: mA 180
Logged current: mA 8.75
